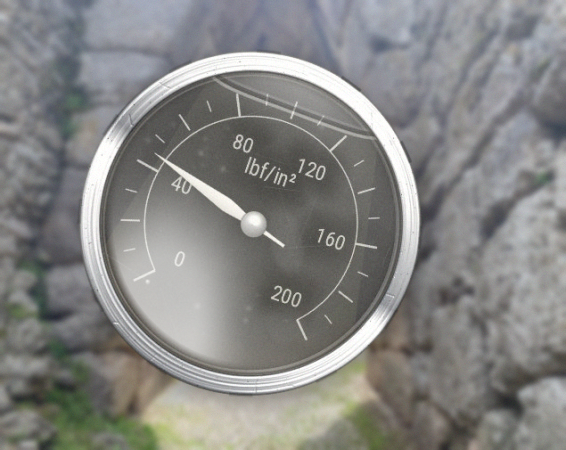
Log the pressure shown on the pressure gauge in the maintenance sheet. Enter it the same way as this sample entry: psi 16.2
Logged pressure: psi 45
